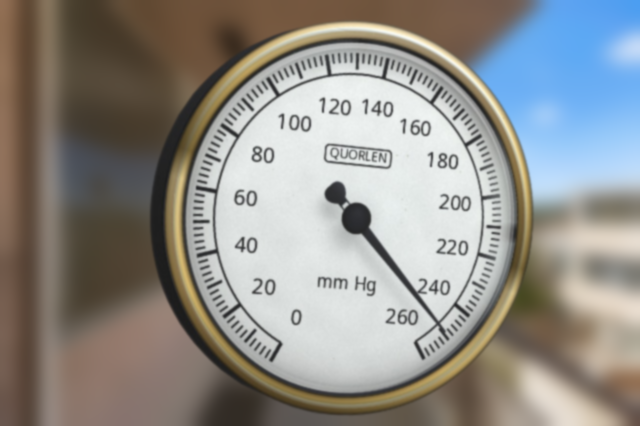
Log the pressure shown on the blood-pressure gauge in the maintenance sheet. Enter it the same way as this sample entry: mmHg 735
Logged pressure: mmHg 250
